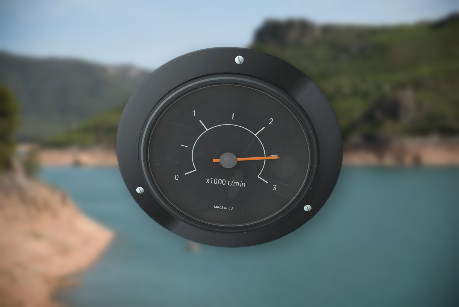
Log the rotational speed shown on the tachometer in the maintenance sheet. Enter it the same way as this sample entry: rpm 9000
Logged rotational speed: rpm 2500
